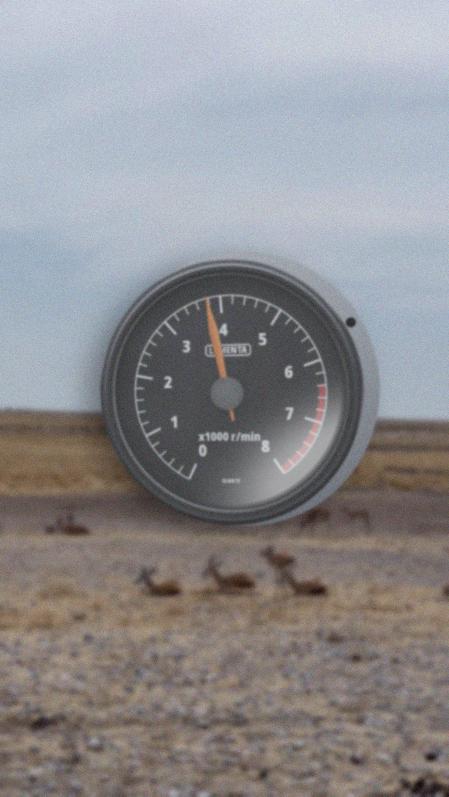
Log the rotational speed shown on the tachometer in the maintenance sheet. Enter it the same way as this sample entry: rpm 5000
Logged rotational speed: rpm 3800
